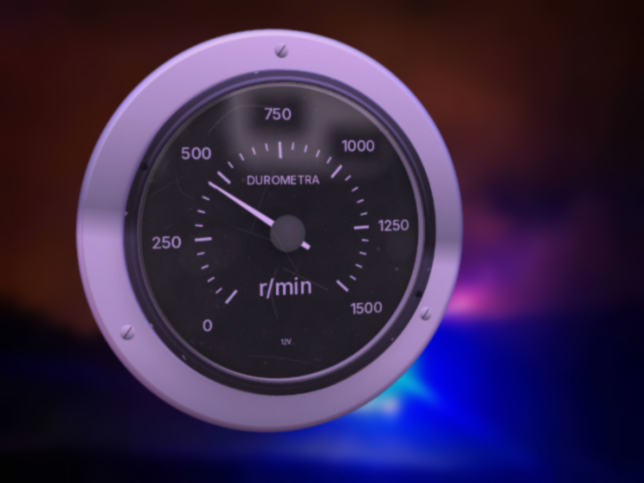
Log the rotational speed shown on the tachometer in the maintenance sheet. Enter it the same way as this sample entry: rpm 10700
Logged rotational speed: rpm 450
